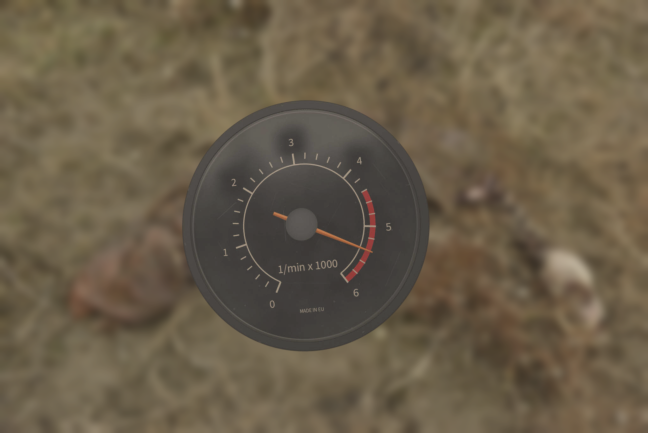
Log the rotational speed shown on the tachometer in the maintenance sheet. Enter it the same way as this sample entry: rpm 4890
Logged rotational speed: rpm 5400
